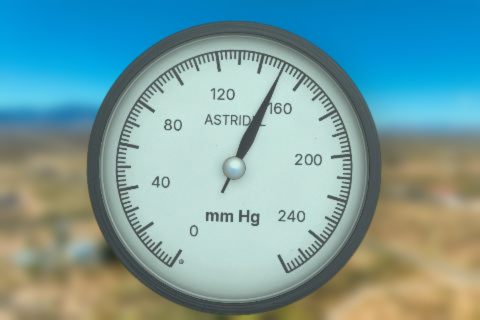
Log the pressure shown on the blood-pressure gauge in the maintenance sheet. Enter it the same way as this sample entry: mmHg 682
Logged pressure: mmHg 150
